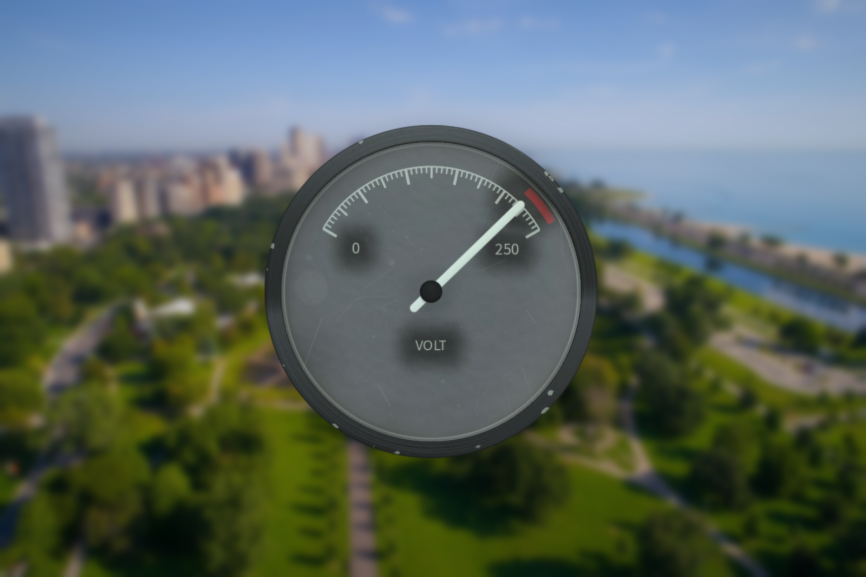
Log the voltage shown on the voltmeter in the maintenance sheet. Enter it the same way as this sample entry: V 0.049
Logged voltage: V 220
